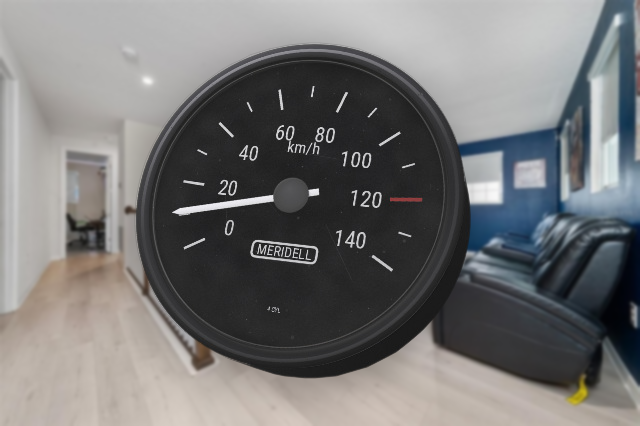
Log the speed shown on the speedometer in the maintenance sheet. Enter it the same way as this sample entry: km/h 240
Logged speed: km/h 10
